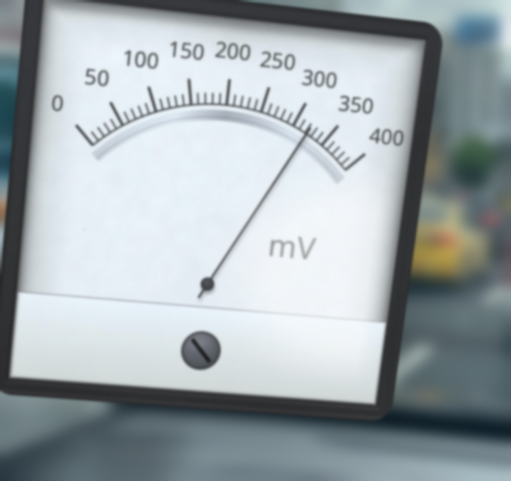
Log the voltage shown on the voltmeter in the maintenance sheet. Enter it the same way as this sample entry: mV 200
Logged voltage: mV 320
